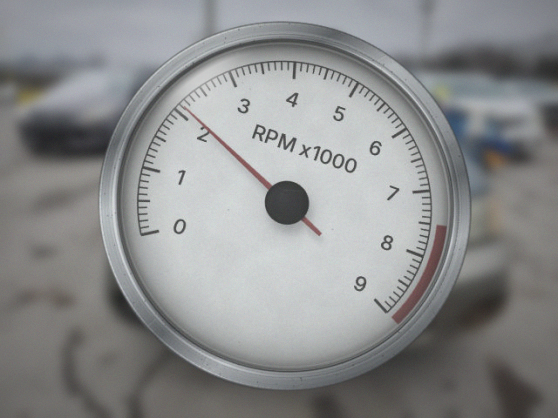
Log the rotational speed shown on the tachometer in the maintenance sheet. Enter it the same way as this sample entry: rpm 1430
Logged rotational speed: rpm 2100
